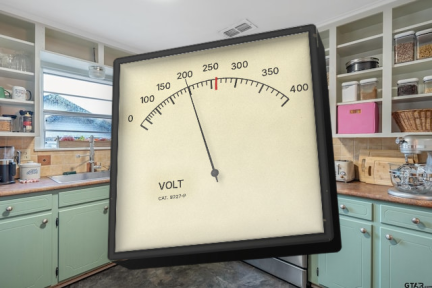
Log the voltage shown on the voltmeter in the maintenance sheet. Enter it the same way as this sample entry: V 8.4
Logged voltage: V 200
